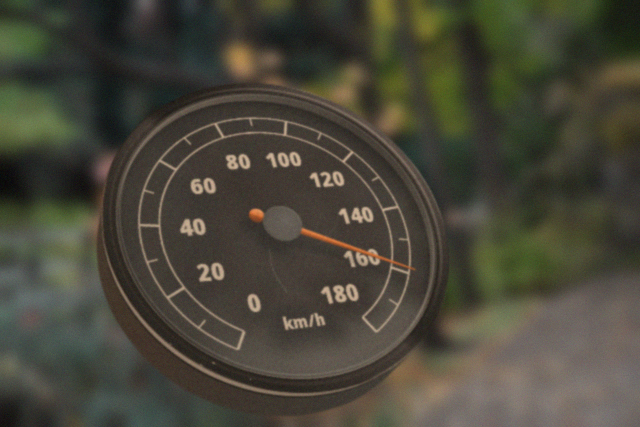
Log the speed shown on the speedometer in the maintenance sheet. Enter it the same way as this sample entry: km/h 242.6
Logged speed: km/h 160
